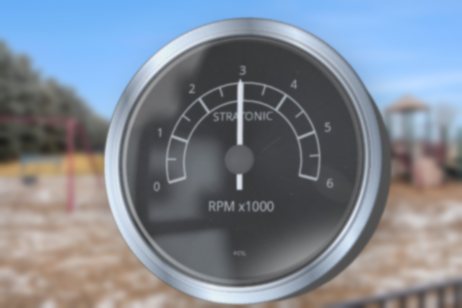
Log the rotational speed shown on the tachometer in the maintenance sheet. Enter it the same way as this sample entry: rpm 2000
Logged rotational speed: rpm 3000
